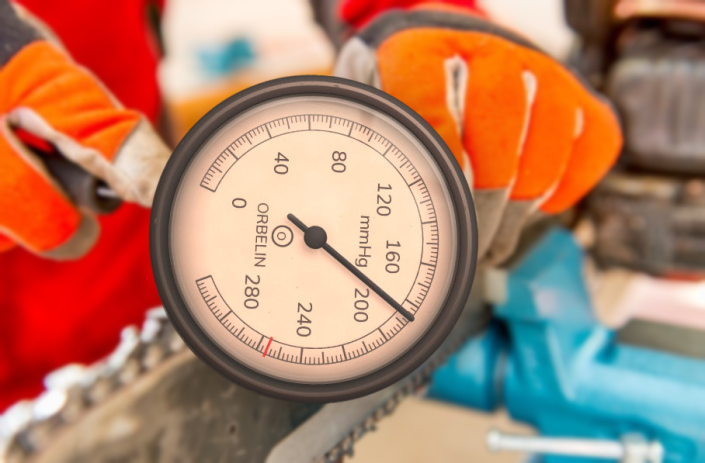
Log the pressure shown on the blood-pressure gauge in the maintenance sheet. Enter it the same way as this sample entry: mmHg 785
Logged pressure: mmHg 186
